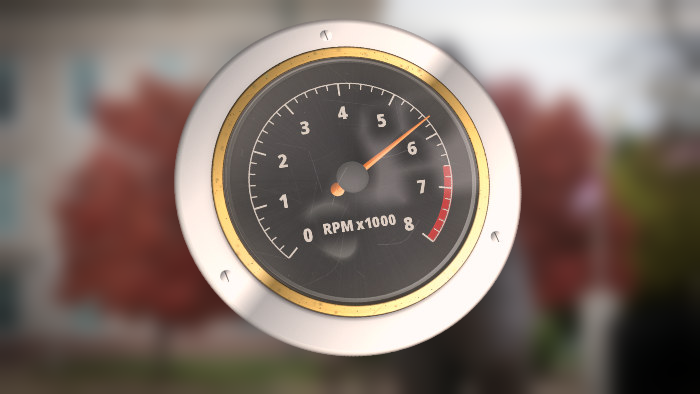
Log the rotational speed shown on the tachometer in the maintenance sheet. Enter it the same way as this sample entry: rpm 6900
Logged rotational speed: rpm 5700
